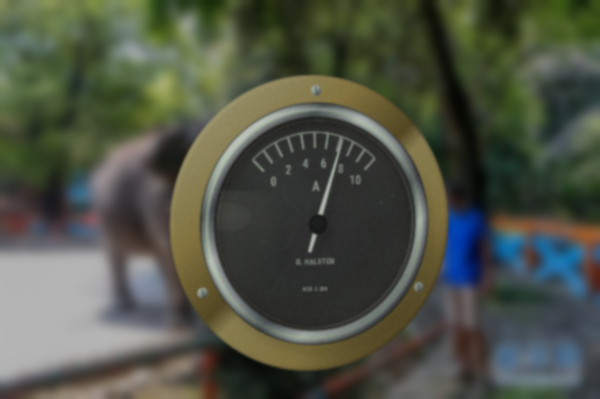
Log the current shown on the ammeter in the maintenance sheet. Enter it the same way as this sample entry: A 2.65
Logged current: A 7
